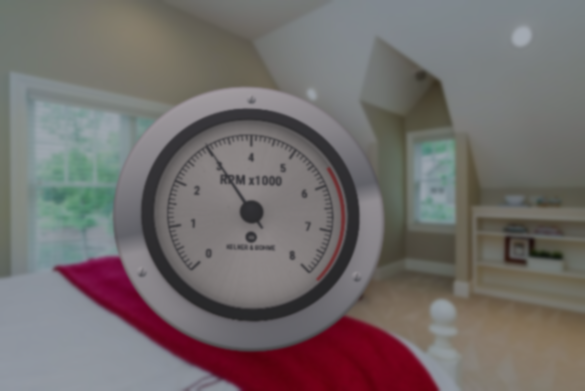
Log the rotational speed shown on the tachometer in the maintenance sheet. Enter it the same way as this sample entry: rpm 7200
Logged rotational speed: rpm 3000
